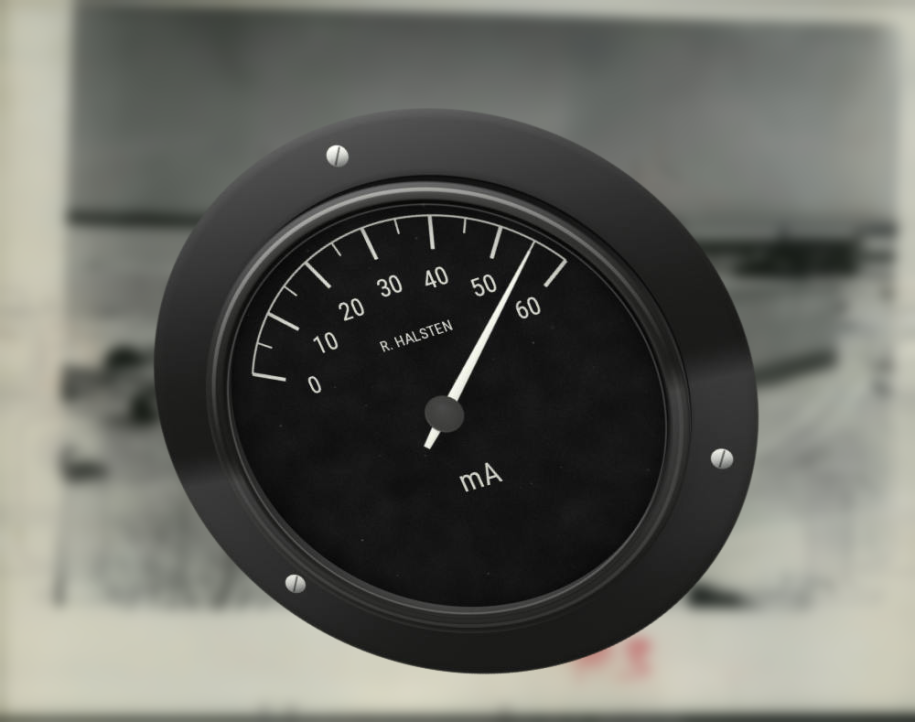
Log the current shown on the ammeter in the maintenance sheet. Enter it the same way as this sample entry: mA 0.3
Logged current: mA 55
